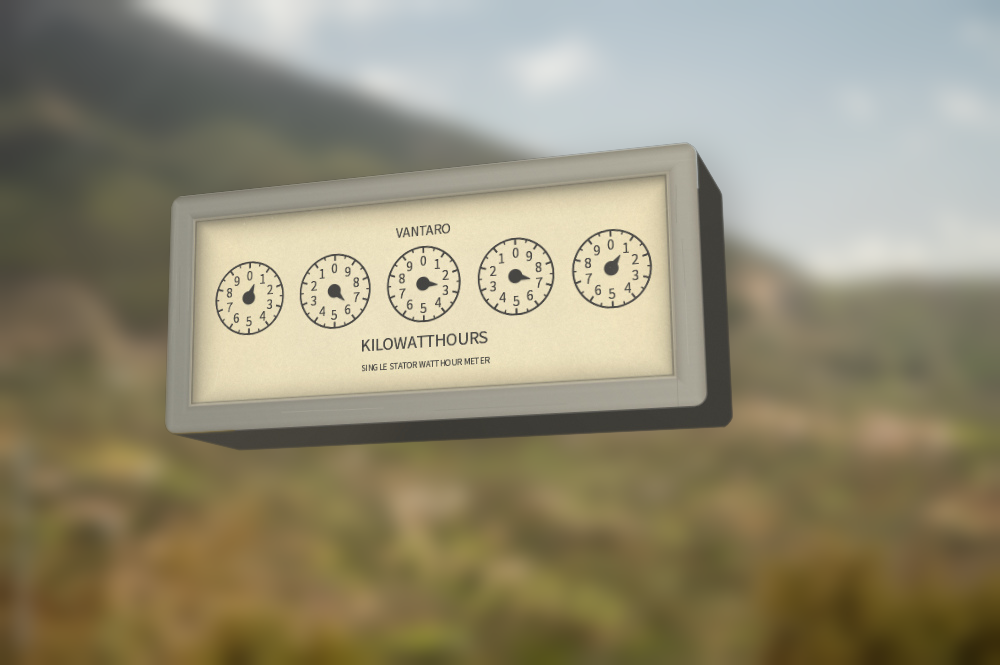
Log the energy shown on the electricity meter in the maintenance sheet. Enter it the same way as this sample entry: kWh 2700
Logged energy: kWh 6271
